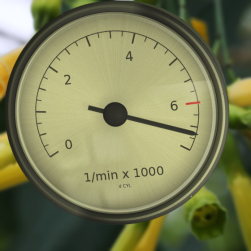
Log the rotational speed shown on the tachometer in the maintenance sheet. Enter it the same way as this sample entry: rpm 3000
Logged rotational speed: rpm 6625
